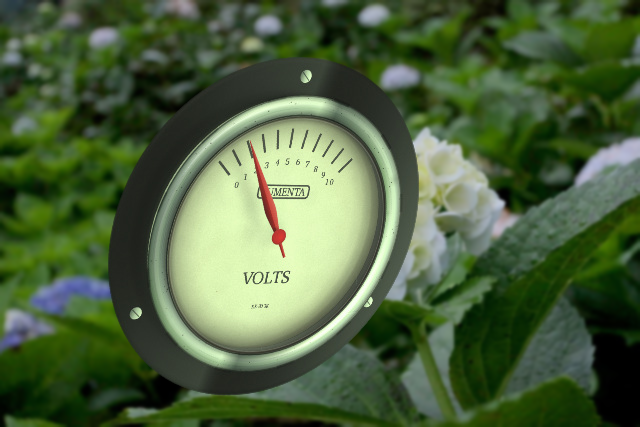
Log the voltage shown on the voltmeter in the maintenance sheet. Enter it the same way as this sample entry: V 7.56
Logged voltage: V 2
